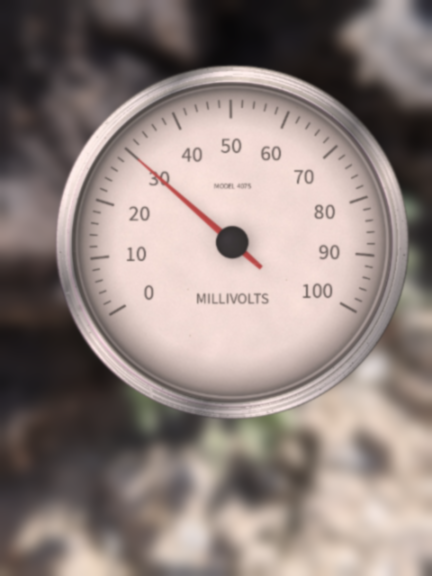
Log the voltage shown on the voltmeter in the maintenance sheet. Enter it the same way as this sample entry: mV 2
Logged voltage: mV 30
